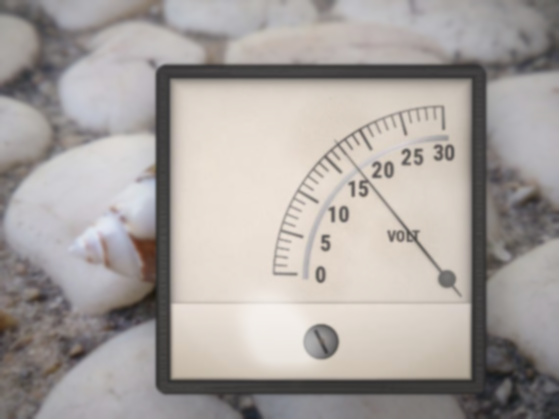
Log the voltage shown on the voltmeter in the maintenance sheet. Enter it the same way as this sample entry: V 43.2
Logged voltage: V 17
